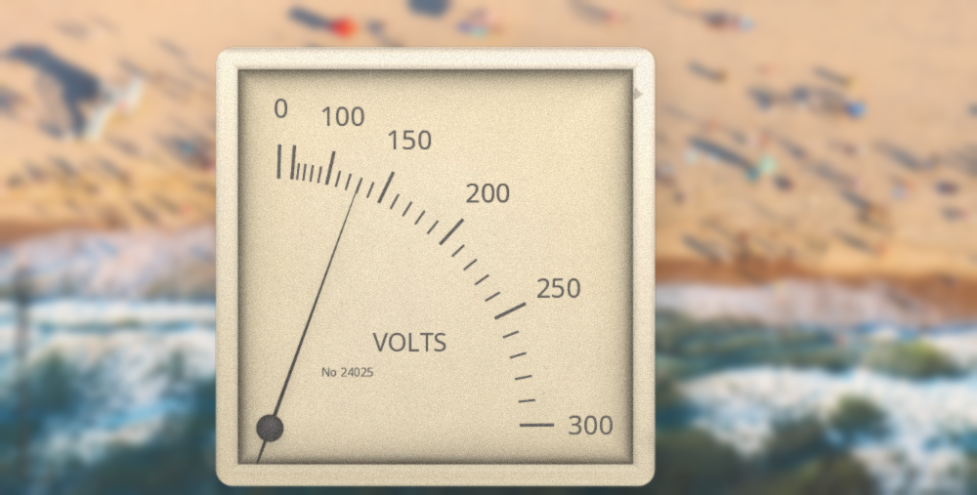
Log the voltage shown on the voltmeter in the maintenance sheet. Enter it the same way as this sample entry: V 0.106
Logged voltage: V 130
